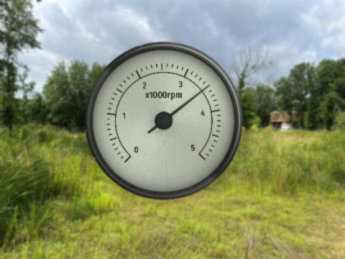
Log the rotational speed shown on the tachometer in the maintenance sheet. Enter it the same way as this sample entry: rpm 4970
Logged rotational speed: rpm 3500
